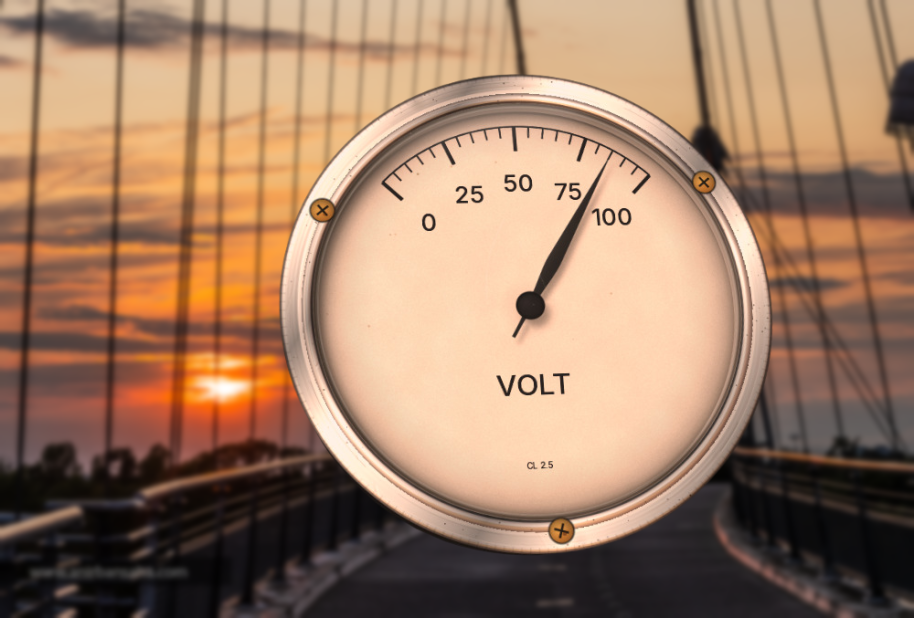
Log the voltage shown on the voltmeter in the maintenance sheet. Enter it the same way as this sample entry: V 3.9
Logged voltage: V 85
